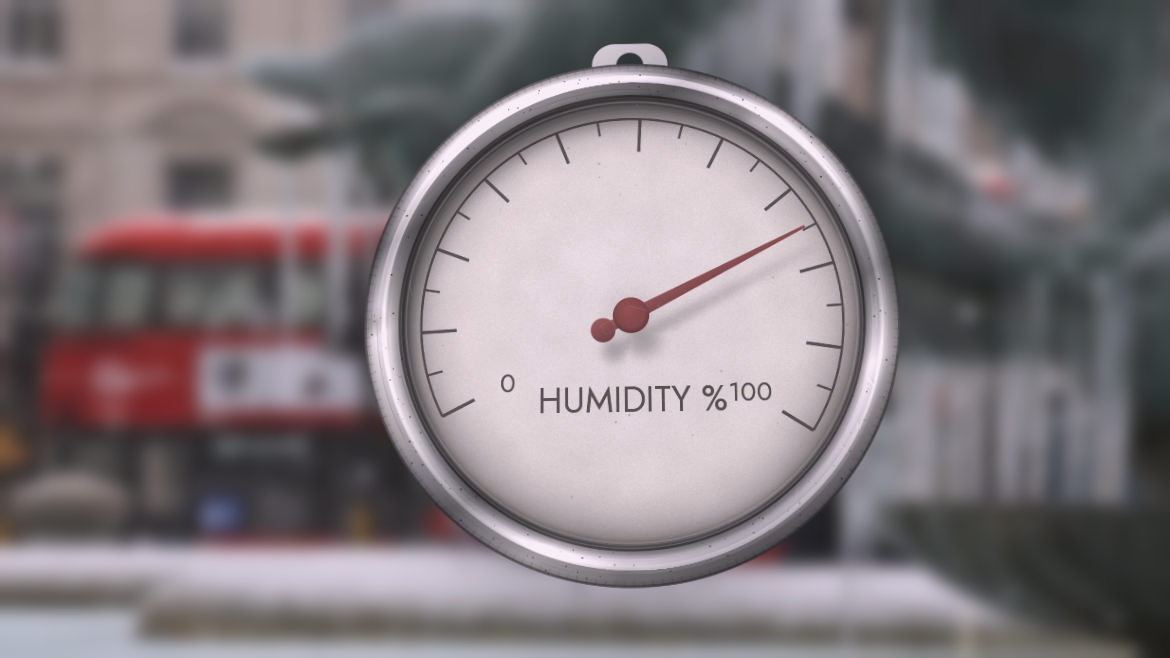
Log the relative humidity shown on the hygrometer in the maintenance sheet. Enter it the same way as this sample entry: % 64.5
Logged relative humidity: % 75
